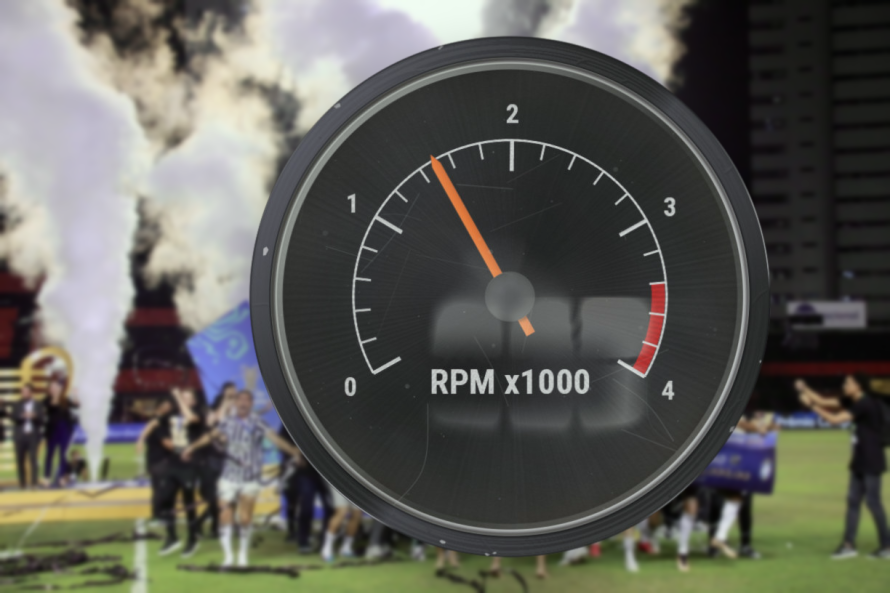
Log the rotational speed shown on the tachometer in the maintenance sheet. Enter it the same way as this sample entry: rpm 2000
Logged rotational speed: rpm 1500
